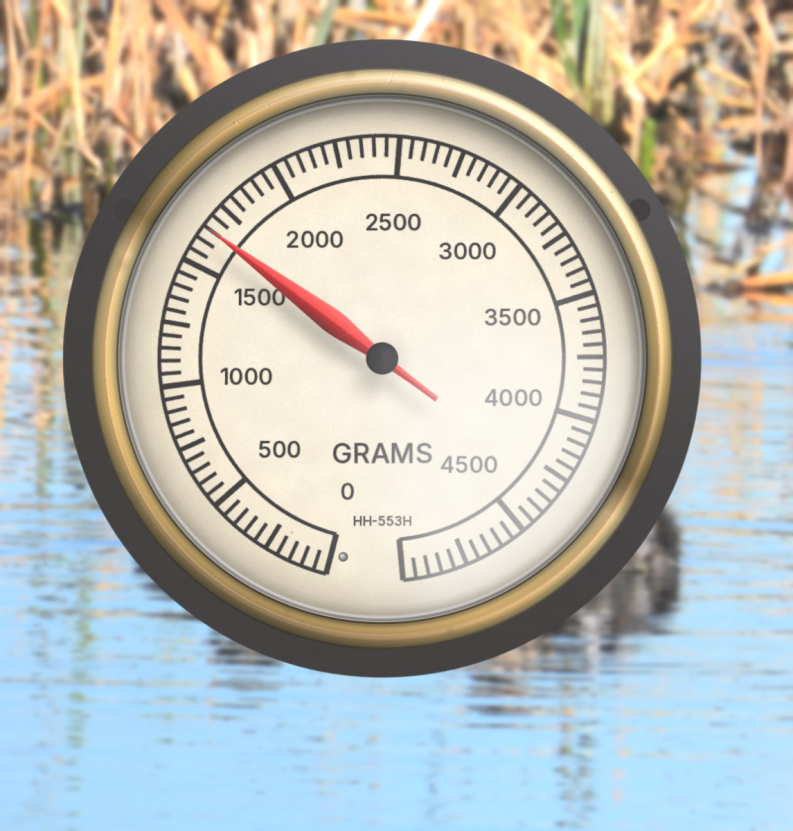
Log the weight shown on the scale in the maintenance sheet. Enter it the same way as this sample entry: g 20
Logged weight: g 1650
